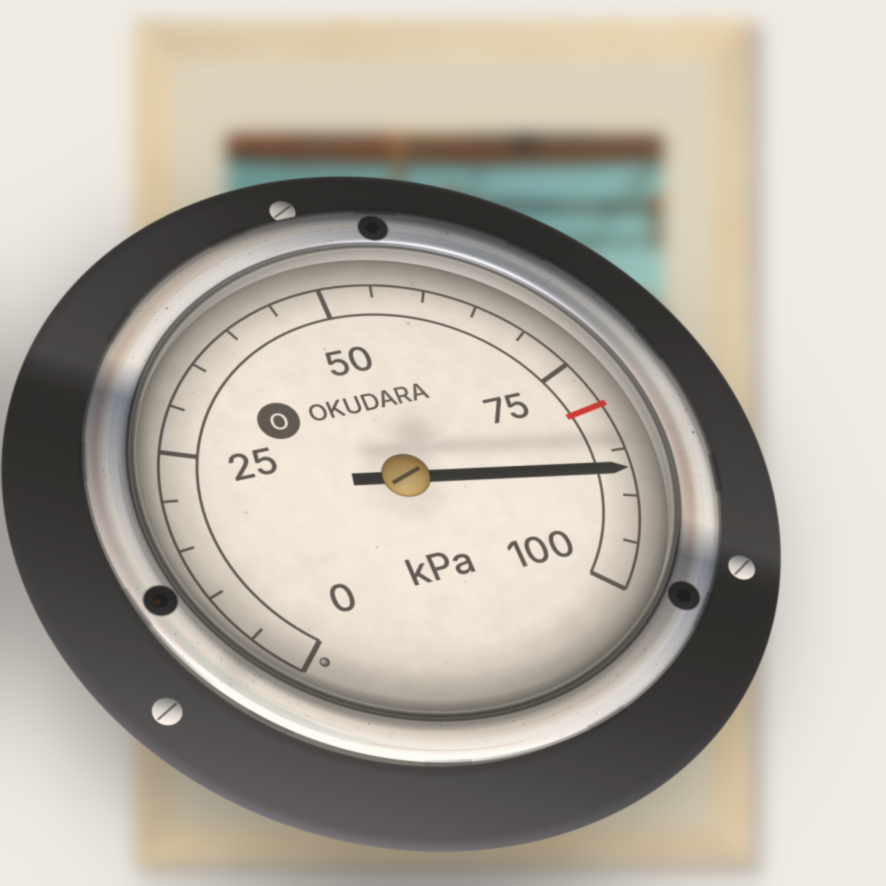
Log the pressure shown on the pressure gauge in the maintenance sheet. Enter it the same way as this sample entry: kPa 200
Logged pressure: kPa 87.5
